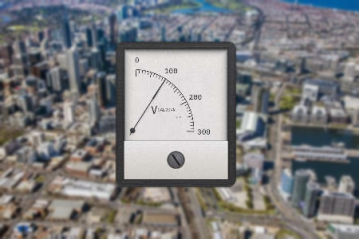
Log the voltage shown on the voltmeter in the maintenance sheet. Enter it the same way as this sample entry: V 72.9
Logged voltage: V 100
